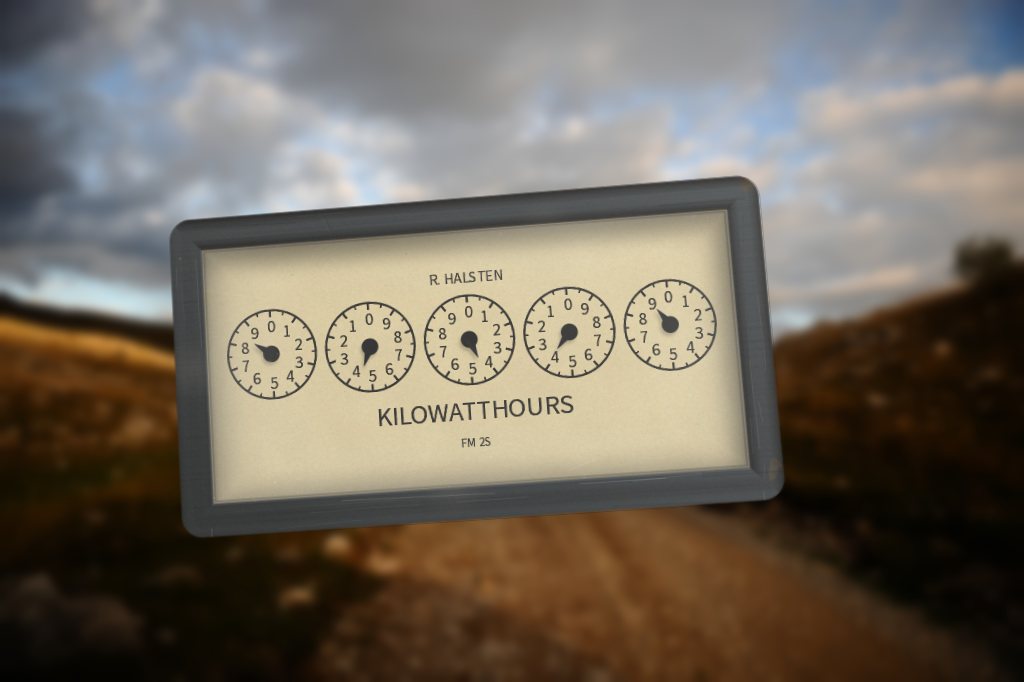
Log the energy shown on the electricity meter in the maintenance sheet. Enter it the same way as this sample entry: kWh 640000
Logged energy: kWh 84439
